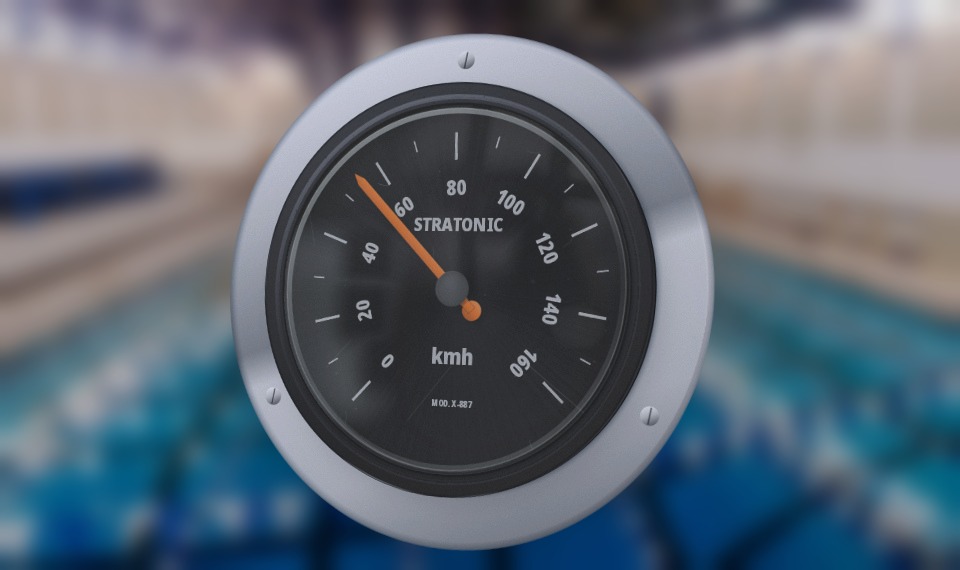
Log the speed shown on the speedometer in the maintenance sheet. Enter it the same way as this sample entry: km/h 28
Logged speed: km/h 55
